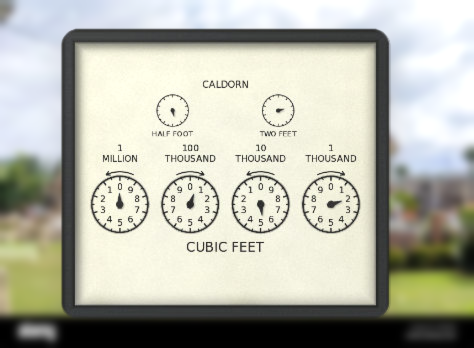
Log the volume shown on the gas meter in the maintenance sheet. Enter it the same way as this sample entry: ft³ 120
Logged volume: ft³ 5200
